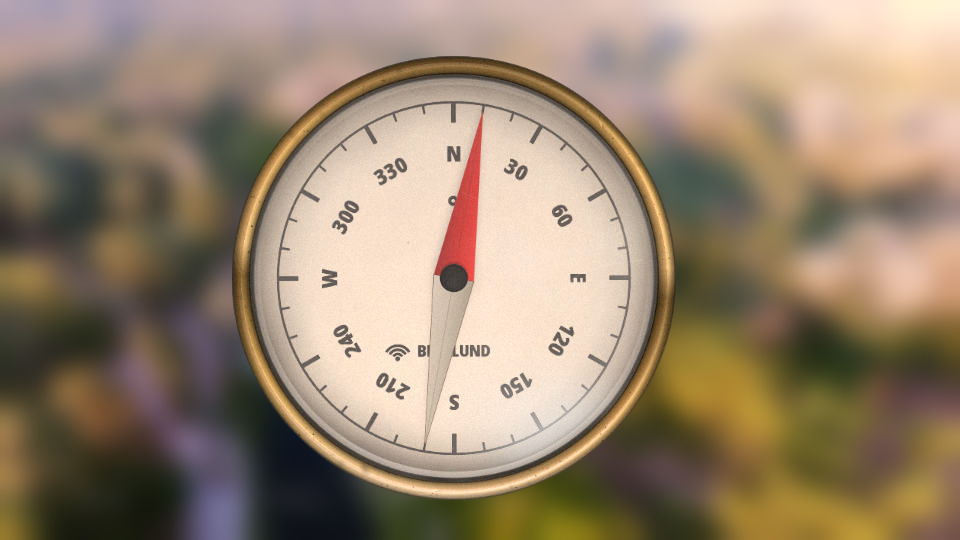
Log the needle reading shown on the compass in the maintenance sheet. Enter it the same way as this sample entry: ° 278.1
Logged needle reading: ° 10
